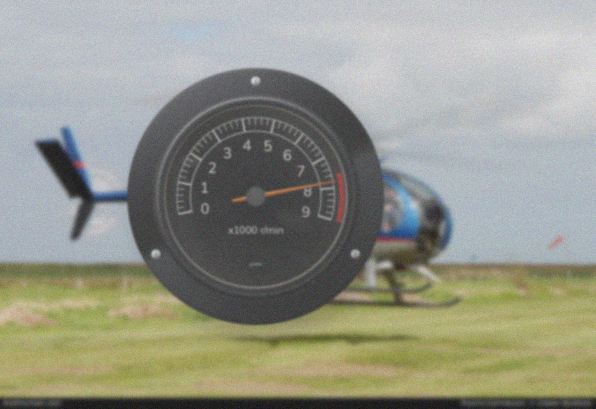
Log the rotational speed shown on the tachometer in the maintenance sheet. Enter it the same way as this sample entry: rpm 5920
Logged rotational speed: rpm 7800
